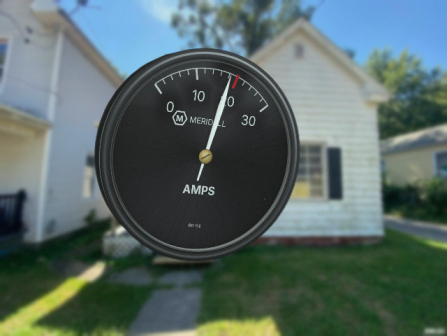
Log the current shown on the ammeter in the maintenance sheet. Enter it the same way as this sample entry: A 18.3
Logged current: A 18
